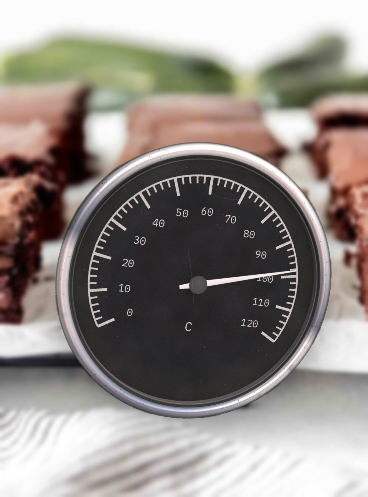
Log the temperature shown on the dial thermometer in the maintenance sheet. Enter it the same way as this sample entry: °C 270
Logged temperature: °C 98
